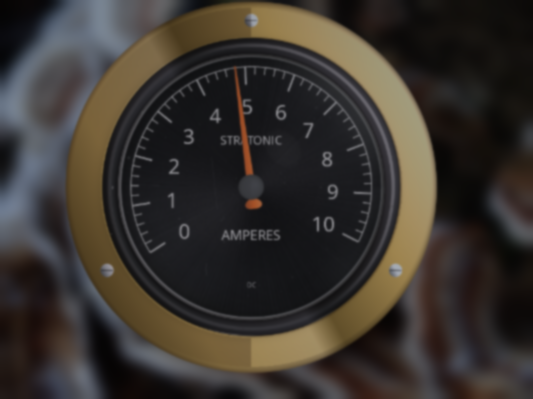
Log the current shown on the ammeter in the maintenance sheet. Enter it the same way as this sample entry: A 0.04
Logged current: A 4.8
